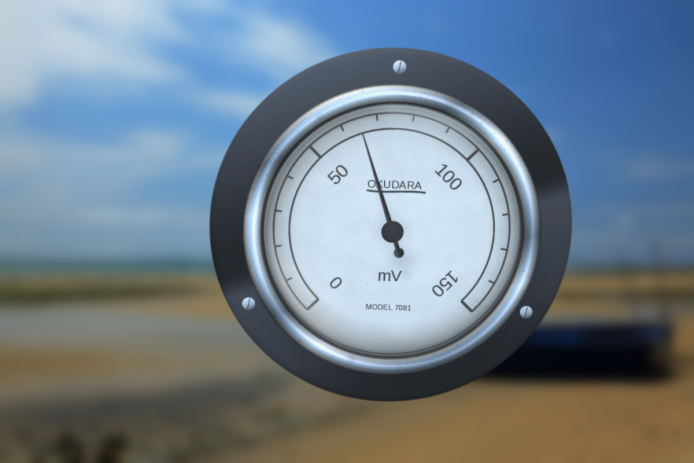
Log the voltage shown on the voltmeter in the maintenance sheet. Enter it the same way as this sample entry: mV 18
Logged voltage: mV 65
